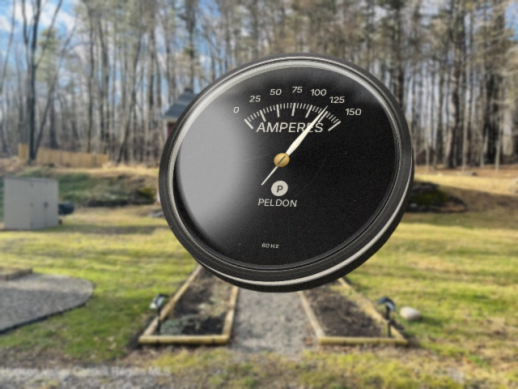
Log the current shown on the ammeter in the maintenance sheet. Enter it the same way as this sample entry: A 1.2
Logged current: A 125
